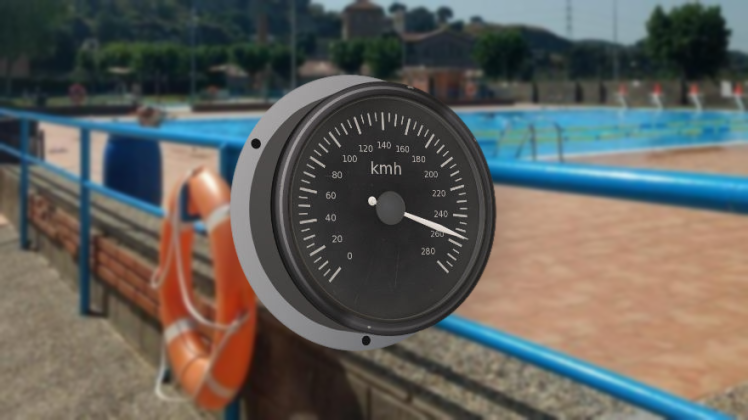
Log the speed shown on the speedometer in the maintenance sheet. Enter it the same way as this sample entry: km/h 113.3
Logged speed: km/h 255
